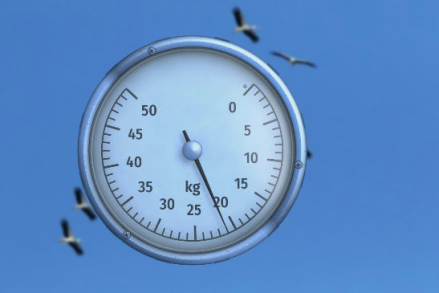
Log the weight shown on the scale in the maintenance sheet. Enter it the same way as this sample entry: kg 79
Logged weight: kg 21
